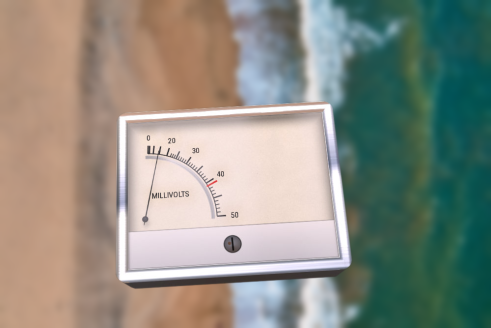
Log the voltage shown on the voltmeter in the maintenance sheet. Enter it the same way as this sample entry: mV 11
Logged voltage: mV 15
